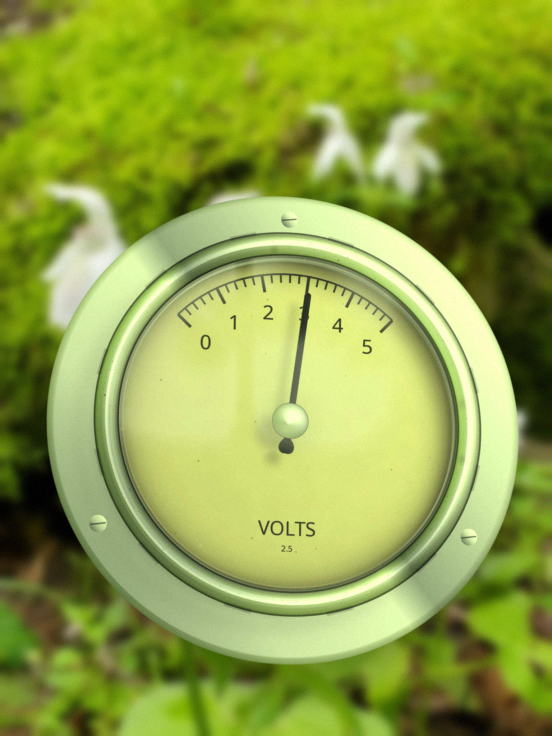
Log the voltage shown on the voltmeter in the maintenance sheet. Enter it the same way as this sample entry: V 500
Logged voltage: V 3
